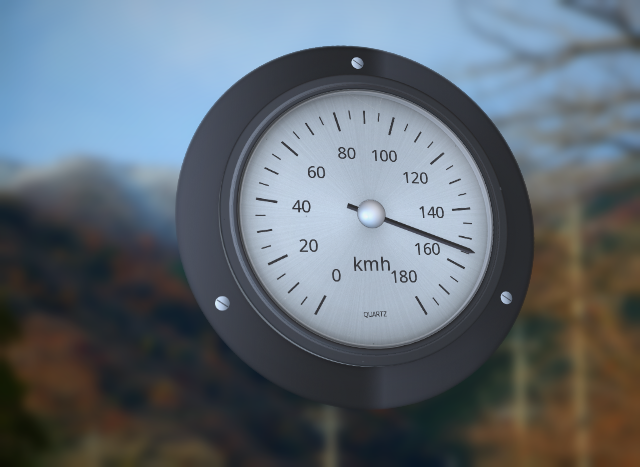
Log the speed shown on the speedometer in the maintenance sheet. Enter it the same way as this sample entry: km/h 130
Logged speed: km/h 155
